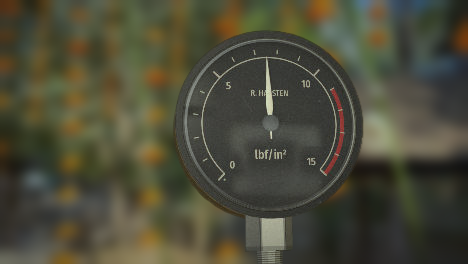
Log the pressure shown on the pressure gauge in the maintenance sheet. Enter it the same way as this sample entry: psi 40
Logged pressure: psi 7.5
